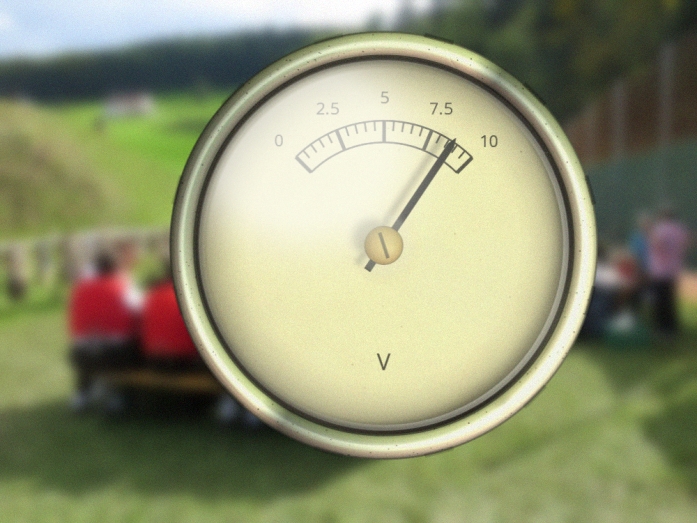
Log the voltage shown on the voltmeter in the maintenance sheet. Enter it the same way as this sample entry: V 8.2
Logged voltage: V 8.75
